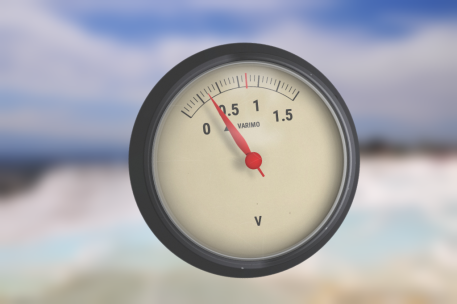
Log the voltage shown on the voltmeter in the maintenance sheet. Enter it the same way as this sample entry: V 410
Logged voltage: V 0.35
